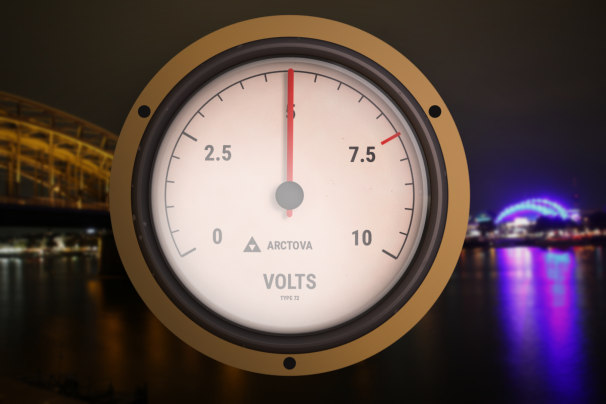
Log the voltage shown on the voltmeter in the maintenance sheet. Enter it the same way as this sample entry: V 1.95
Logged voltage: V 5
